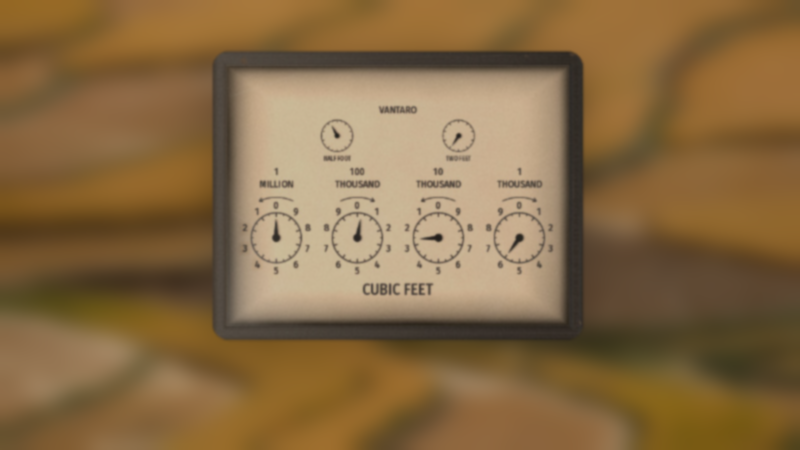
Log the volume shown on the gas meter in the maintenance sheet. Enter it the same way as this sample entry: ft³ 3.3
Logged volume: ft³ 2600
